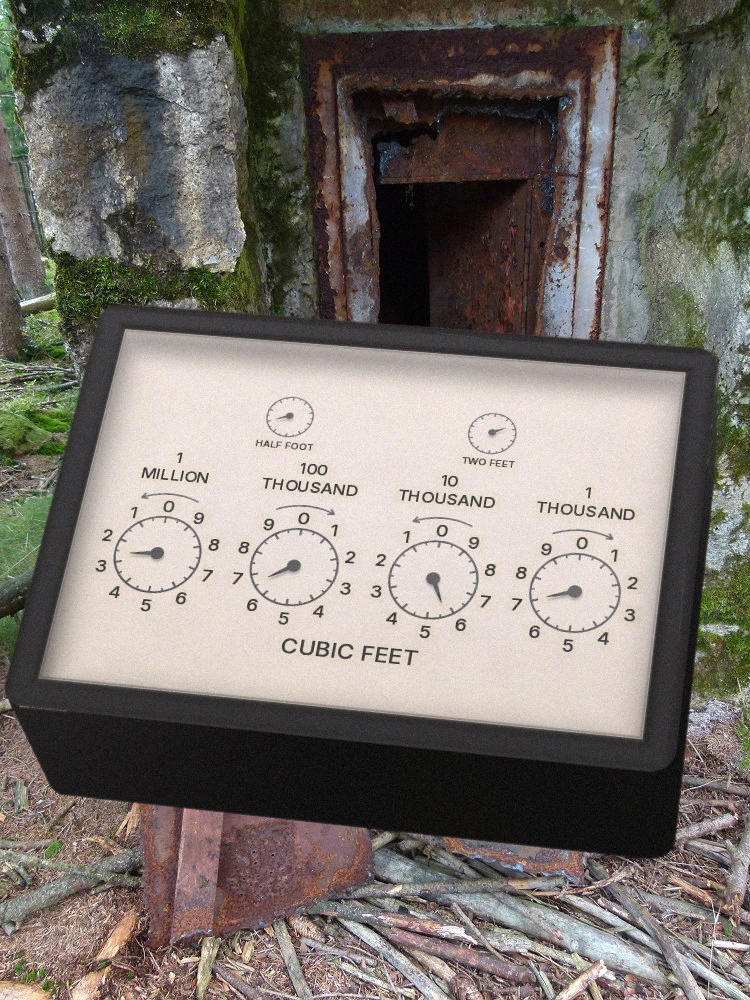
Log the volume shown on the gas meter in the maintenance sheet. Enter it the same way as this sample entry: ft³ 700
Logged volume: ft³ 265700
